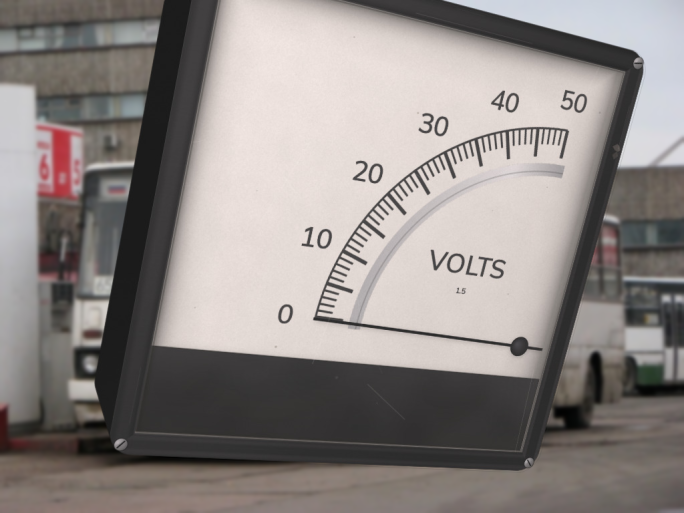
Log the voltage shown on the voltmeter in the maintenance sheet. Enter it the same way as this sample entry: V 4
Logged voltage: V 0
